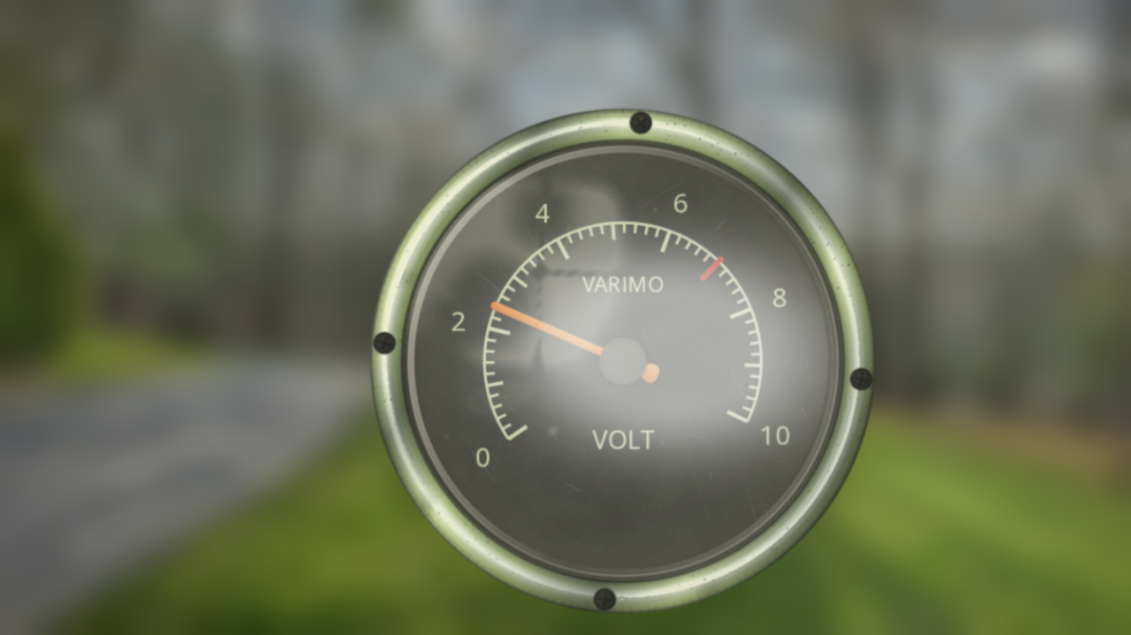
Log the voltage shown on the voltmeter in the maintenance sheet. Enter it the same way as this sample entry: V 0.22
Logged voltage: V 2.4
